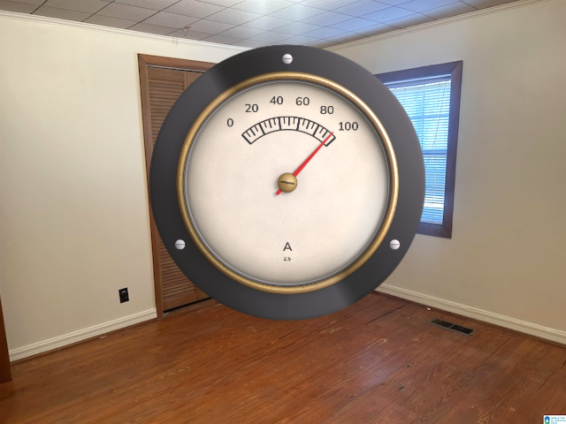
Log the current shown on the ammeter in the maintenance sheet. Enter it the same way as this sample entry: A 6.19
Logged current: A 95
